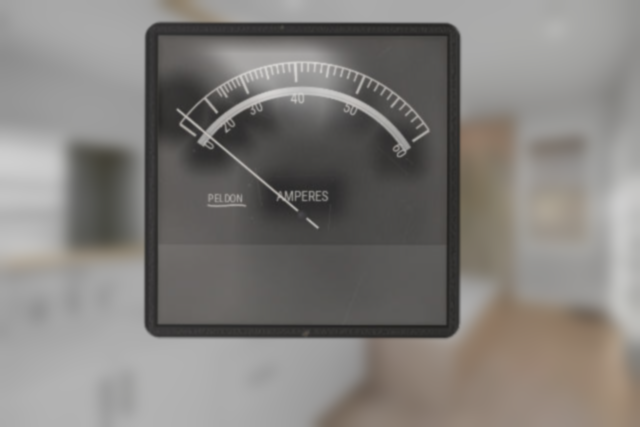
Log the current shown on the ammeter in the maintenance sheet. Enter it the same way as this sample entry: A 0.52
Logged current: A 10
